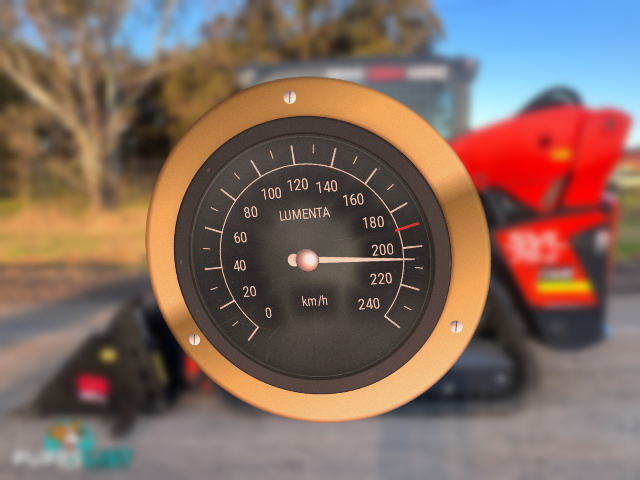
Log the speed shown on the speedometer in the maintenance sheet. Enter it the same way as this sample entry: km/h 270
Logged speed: km/h 205
